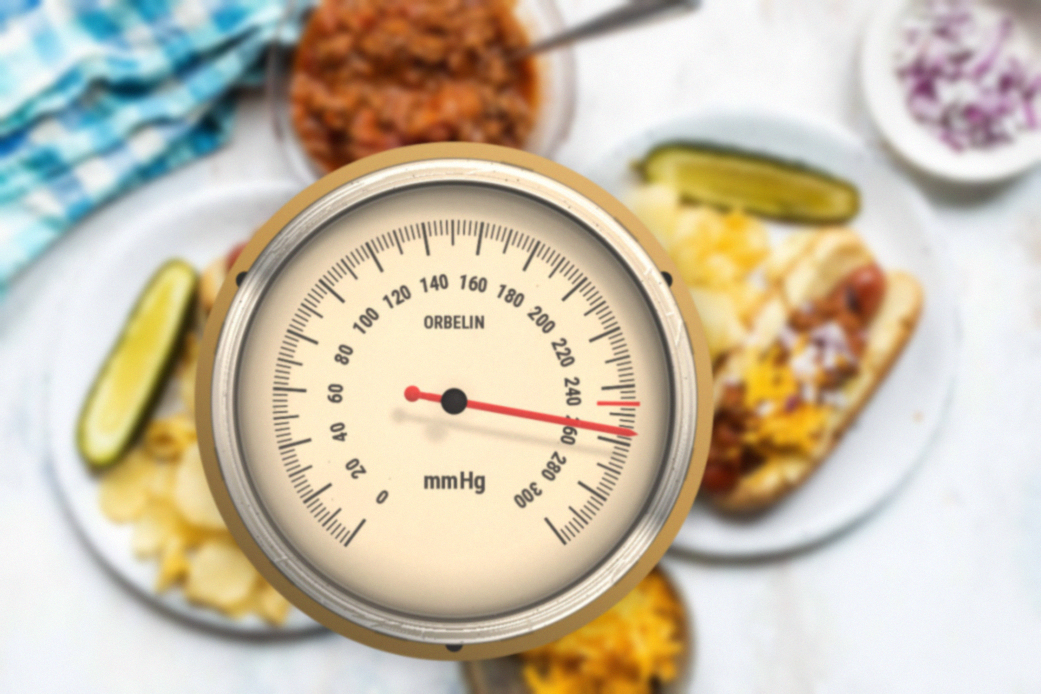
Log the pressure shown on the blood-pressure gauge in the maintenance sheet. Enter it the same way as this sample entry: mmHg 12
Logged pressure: mmHg 256
